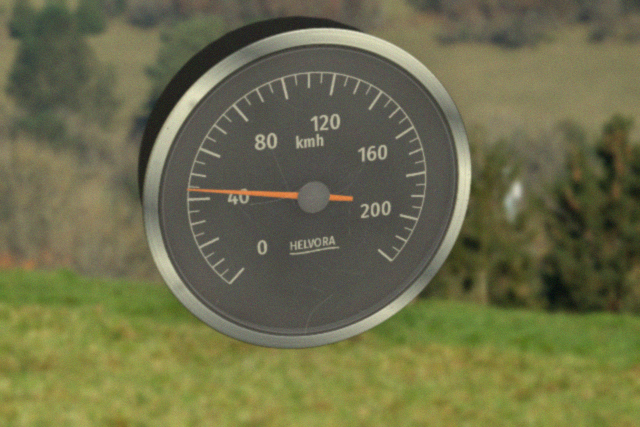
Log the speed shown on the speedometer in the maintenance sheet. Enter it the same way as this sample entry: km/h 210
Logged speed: km/h 45
